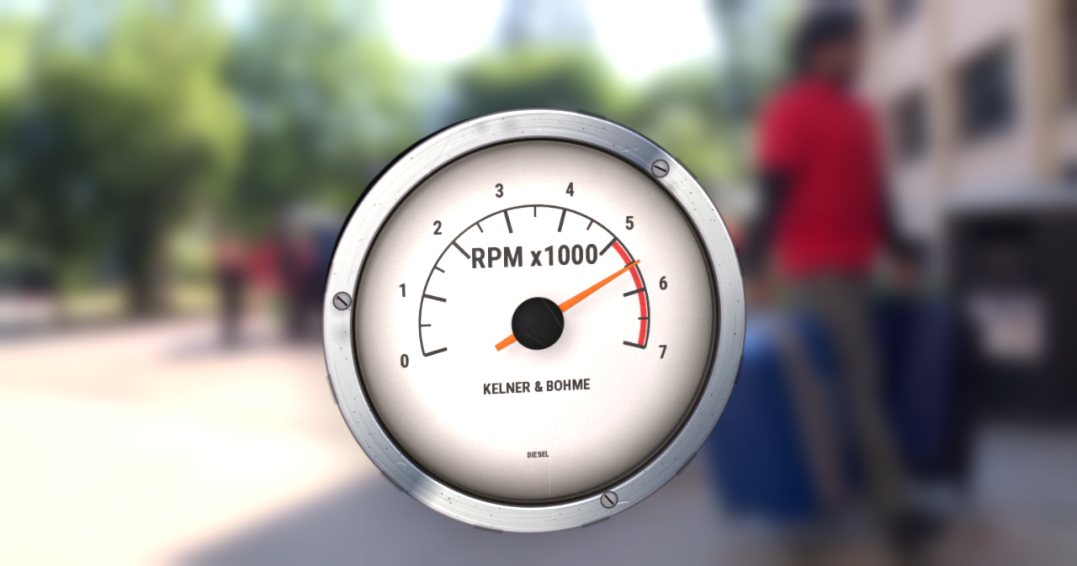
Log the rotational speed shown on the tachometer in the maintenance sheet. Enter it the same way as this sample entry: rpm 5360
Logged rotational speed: rpm 5500
